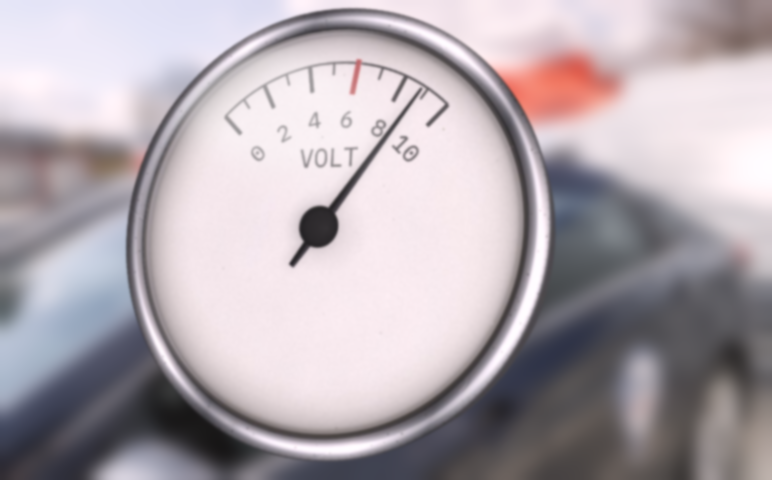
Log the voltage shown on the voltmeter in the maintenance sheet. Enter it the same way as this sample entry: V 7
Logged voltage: V 9
